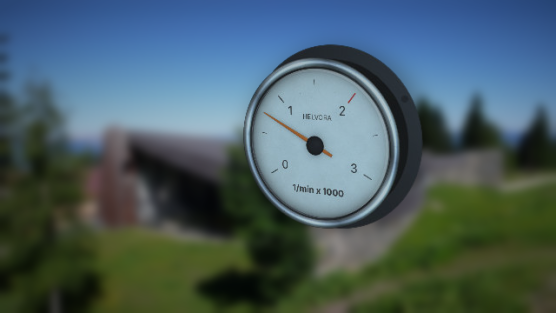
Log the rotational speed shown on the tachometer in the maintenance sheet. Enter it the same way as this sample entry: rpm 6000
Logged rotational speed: rpm 750
